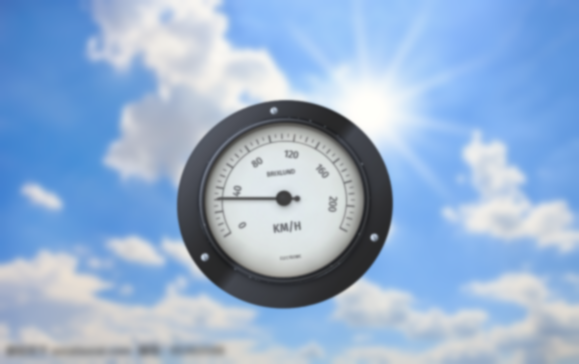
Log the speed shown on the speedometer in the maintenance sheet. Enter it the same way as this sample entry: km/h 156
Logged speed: km/h 30
